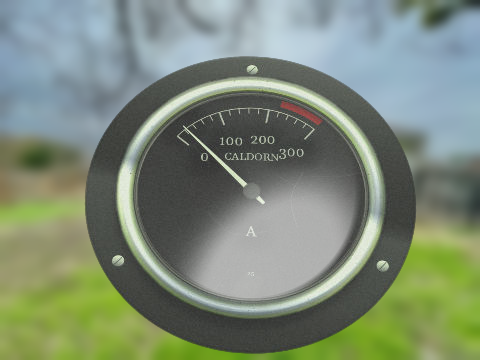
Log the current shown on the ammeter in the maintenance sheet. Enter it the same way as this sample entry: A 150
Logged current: A 20
